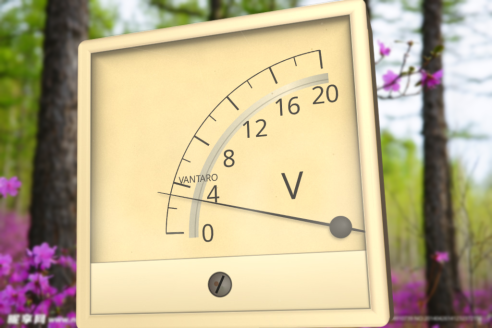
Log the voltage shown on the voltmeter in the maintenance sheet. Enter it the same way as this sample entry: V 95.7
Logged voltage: V 3
